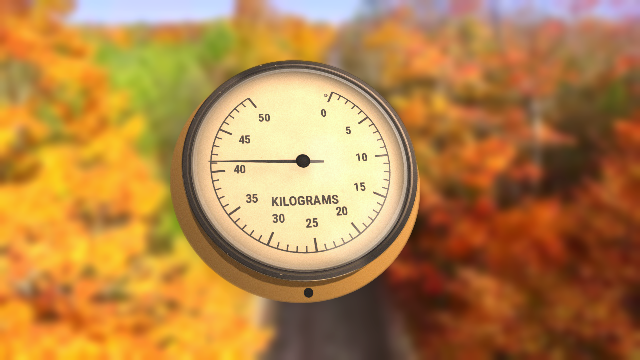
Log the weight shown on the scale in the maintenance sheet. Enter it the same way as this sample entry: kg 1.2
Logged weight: kg 41
